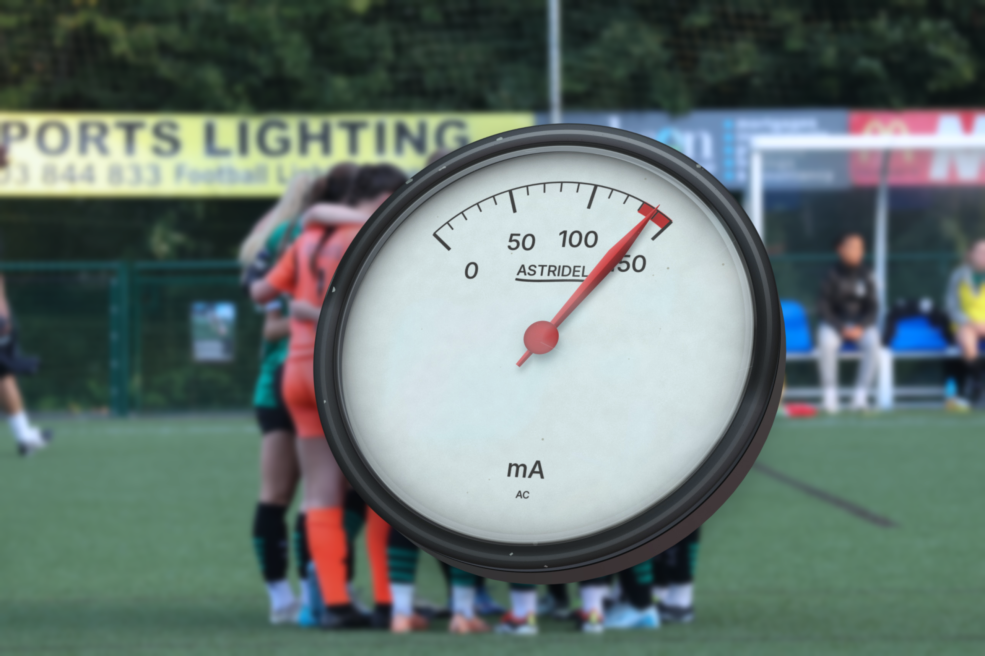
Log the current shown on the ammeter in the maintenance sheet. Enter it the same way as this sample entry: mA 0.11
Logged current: mA 140
